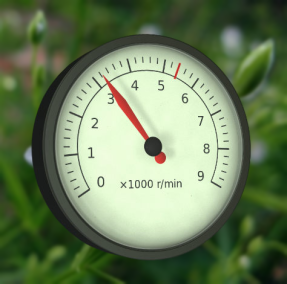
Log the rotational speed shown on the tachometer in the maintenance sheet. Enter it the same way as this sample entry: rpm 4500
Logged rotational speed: rpm 3200
